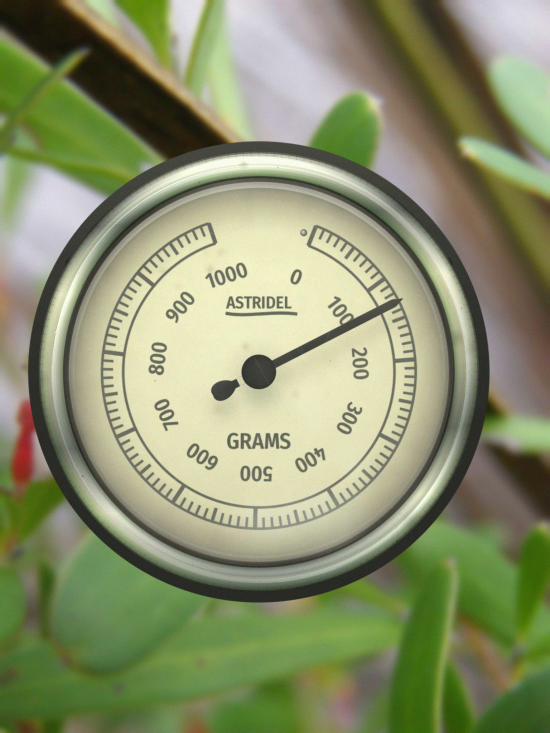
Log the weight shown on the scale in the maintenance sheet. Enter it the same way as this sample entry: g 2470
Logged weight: g 130
